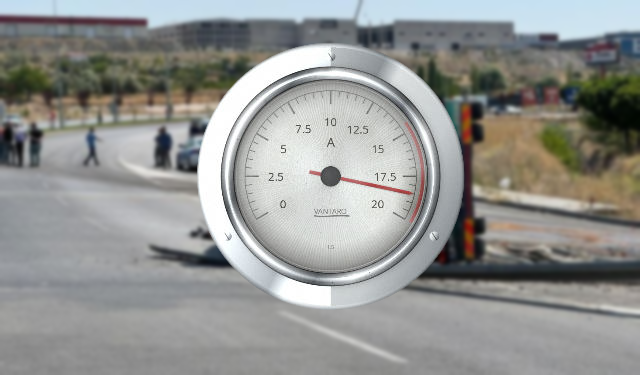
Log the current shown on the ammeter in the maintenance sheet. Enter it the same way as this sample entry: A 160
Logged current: A 18.5
